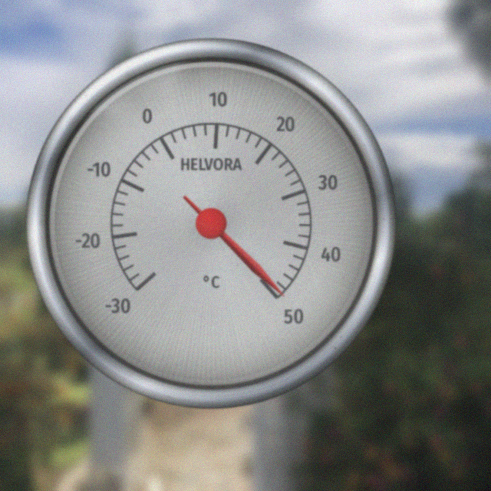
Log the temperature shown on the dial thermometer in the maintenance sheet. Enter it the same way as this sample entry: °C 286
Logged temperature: °C 49
